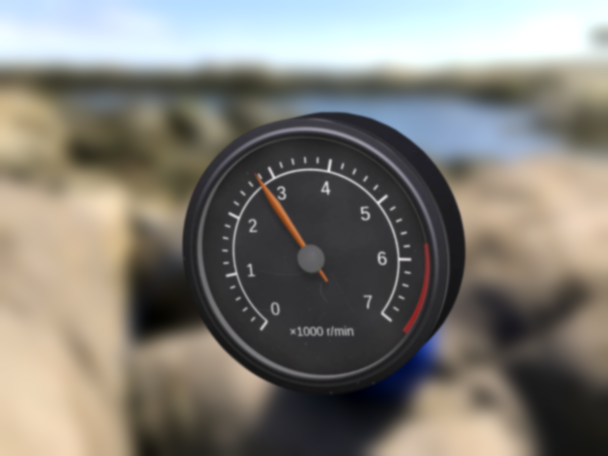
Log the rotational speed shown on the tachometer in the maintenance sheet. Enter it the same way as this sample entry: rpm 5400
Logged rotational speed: rpm 2800
